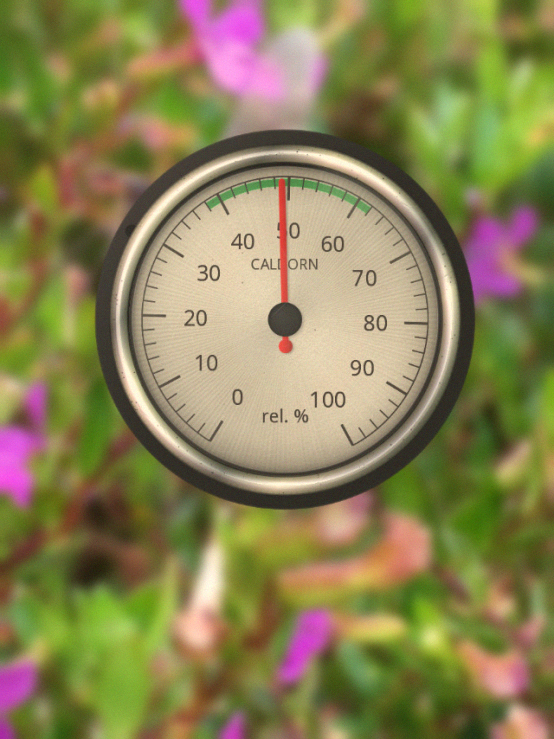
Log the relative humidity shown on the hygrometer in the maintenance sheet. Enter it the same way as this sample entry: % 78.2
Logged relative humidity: % 49
